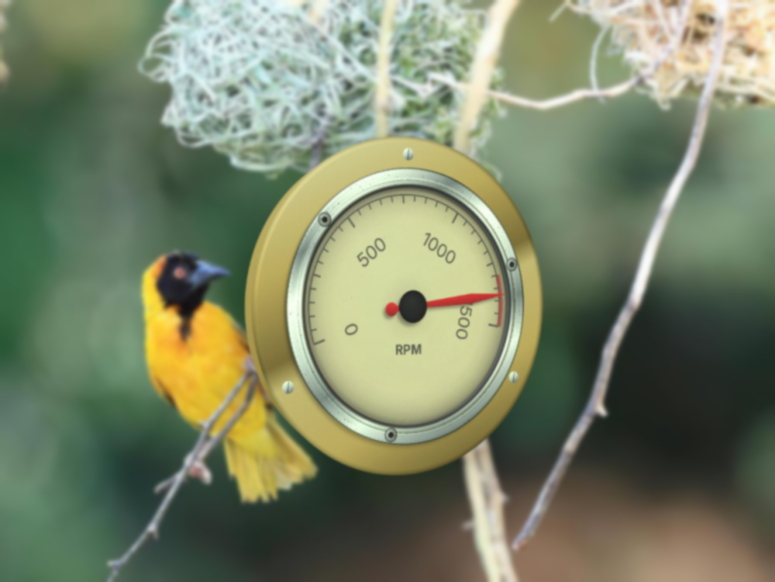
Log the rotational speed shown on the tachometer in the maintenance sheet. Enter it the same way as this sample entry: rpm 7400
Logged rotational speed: rpm 1375
